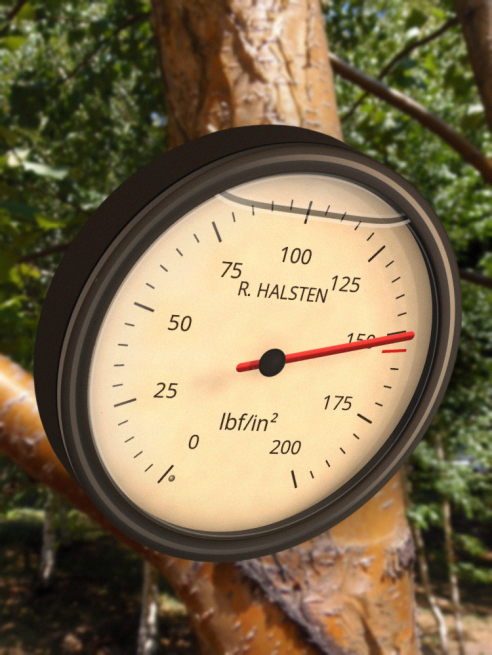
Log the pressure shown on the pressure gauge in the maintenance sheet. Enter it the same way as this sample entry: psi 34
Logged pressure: psi 150
